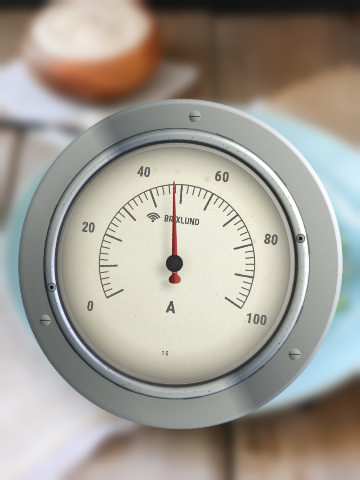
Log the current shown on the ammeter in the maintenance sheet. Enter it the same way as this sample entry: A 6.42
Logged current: A 48
